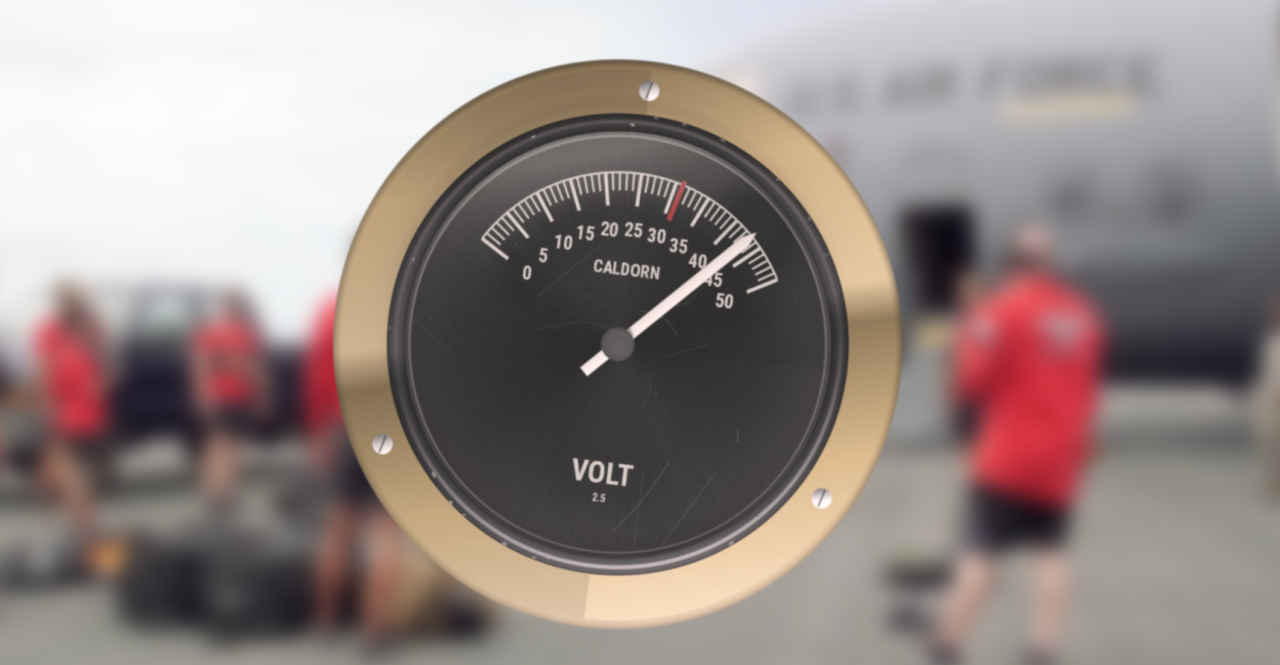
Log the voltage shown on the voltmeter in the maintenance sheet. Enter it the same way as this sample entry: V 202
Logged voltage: V 43
